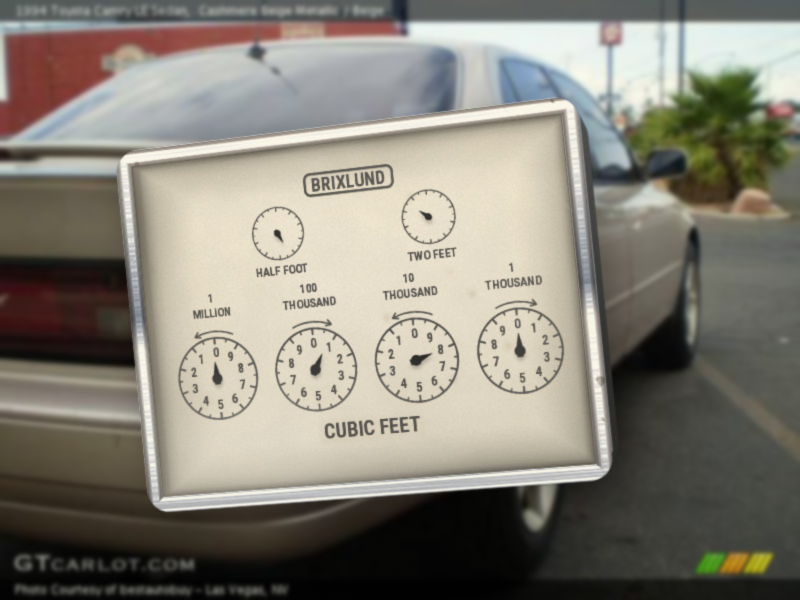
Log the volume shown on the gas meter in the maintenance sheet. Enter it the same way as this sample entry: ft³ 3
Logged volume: ft³ 8000
